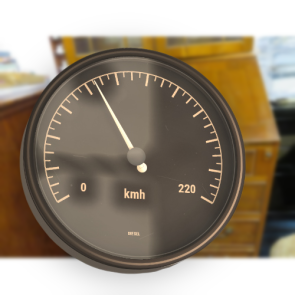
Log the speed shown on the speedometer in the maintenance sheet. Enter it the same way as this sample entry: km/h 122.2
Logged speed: km/h 85
